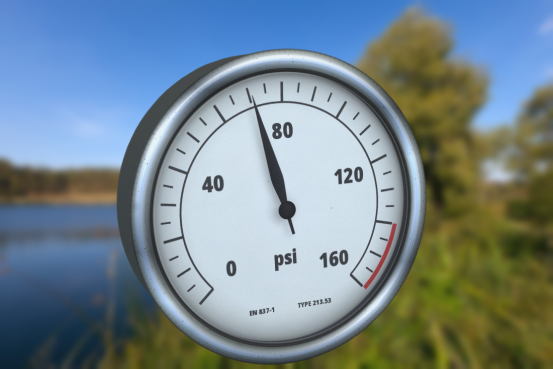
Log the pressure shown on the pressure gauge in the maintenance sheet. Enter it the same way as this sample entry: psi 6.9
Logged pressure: psi 70
